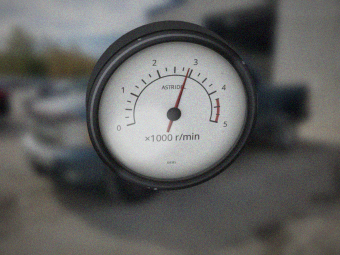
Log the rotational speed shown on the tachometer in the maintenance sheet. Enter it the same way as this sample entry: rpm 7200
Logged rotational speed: rpm 2875
